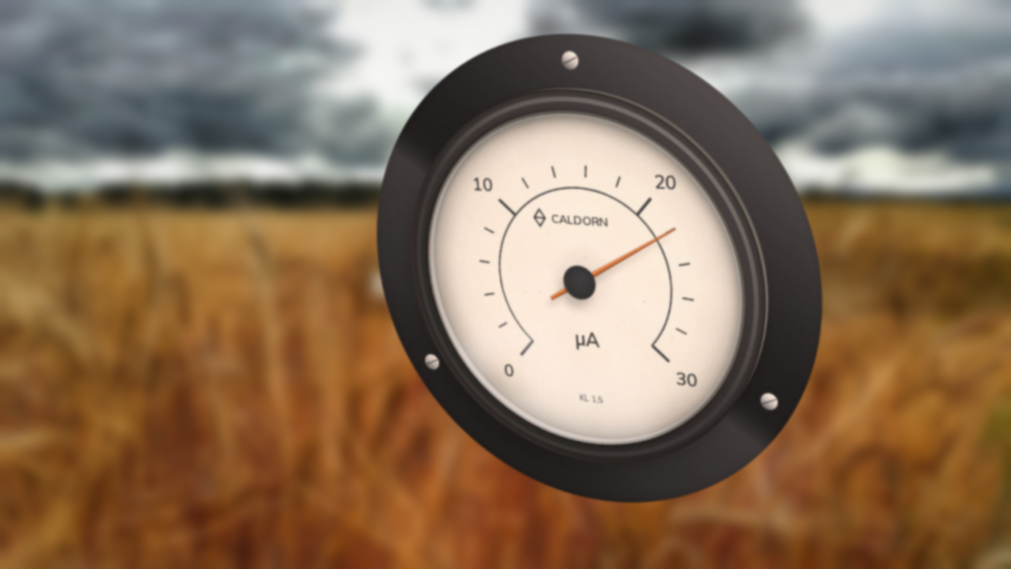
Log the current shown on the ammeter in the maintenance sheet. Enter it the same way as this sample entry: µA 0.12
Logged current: µA 22
